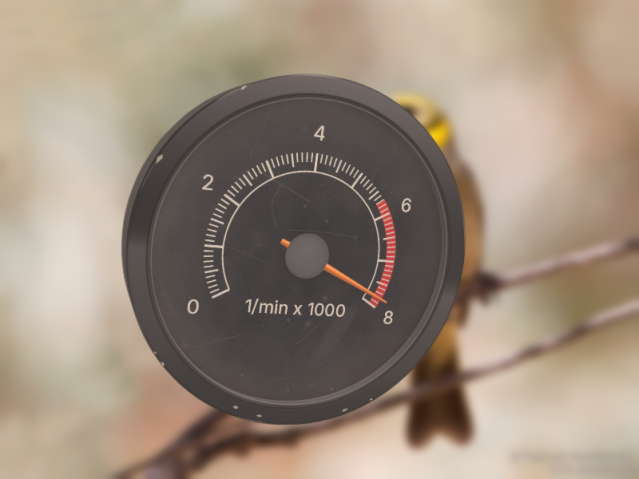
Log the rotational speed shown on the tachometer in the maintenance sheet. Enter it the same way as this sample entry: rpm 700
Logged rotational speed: rpm 7800
